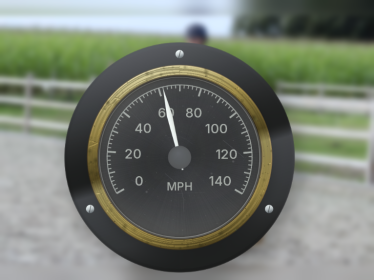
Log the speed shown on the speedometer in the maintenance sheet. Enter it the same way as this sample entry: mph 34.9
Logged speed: mph 62
